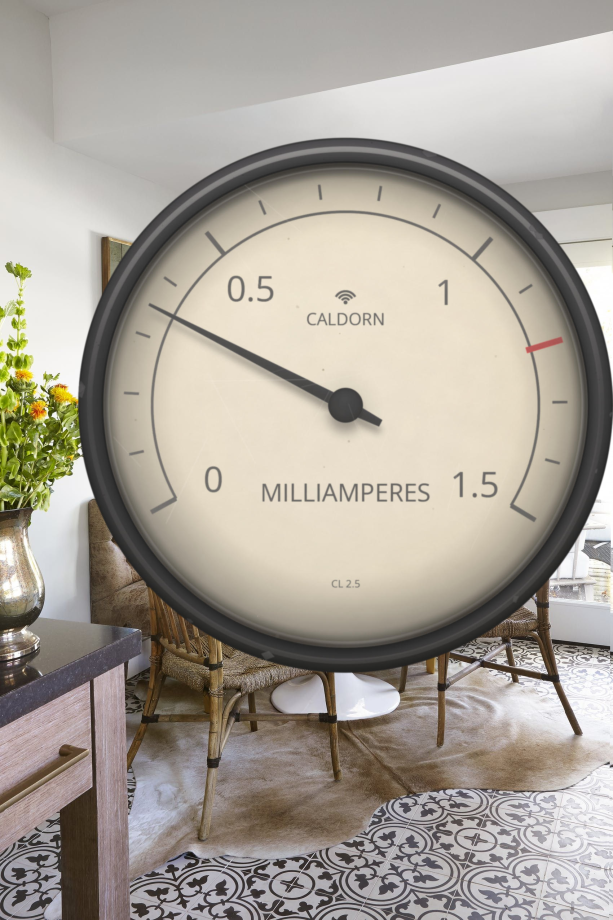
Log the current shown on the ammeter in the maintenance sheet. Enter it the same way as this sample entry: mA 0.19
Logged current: mA 0.35
